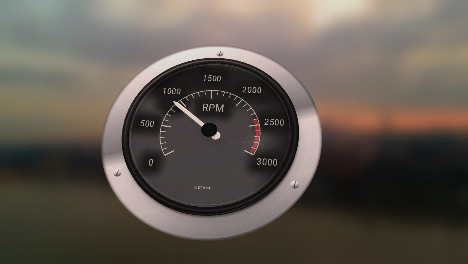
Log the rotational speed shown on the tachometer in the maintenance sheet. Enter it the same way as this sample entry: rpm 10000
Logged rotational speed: rpm 900
